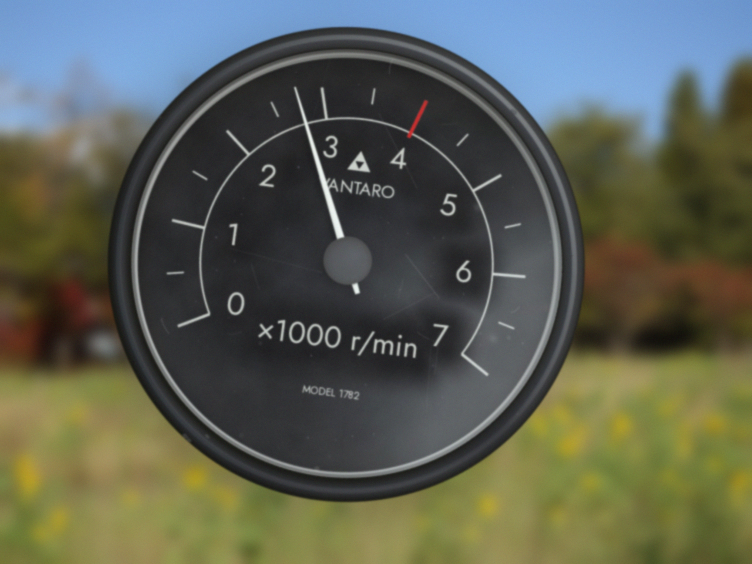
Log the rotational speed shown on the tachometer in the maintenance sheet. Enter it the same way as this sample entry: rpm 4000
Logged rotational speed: rpm 2750
